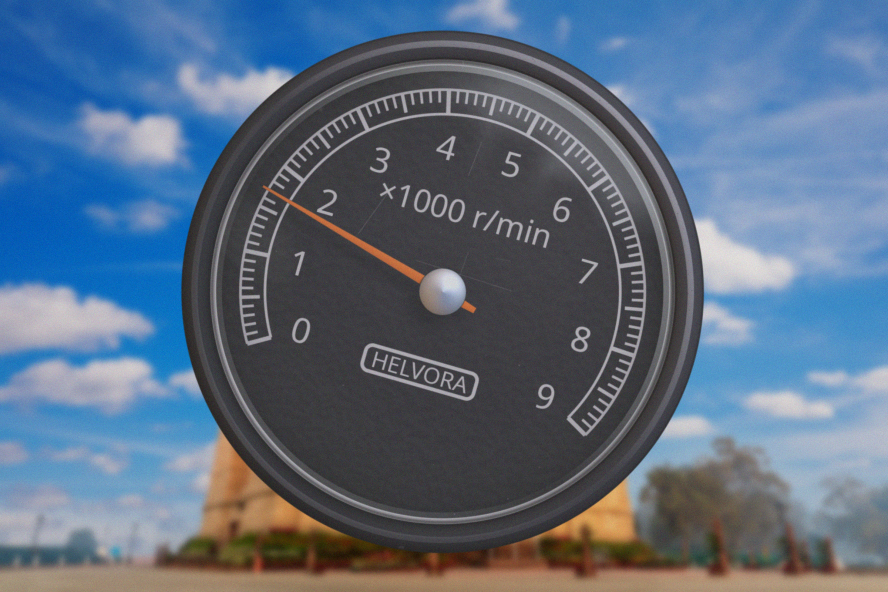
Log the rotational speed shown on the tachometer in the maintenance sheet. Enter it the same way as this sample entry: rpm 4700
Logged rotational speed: rpm 1700
